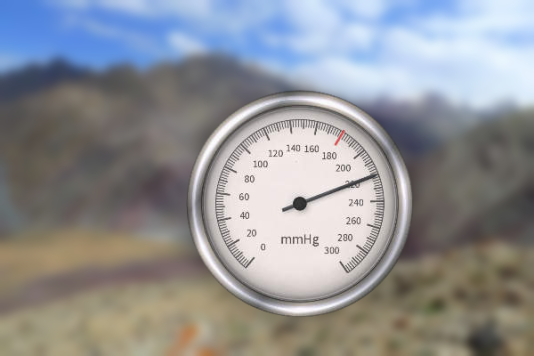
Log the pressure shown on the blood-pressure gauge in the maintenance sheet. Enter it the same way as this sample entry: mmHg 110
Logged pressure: mmHg 220
